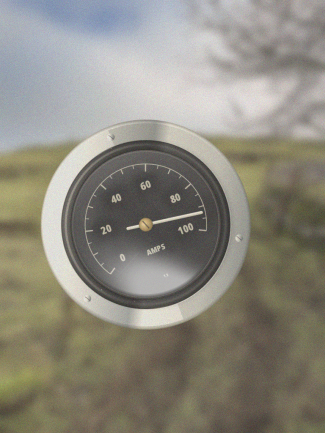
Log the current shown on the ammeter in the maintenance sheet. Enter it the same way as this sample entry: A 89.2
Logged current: A 92.5
